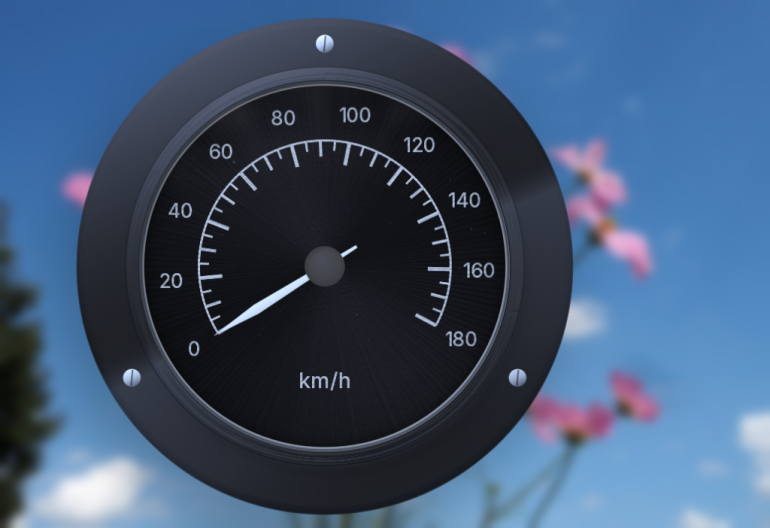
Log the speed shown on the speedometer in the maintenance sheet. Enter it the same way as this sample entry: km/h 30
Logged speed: km/h 0
